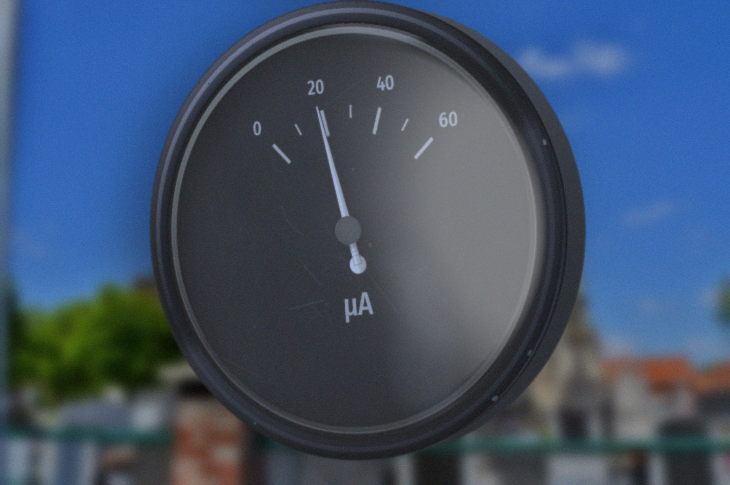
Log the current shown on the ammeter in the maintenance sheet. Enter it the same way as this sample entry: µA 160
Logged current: µA 20
